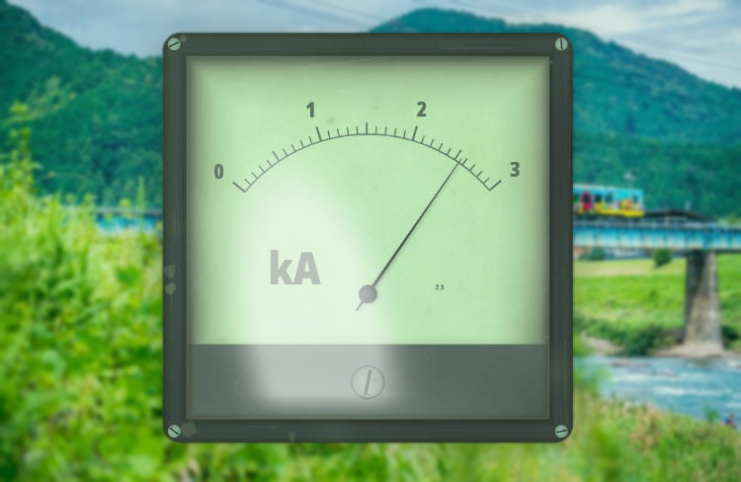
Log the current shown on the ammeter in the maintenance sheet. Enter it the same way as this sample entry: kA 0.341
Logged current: kA 2.55
